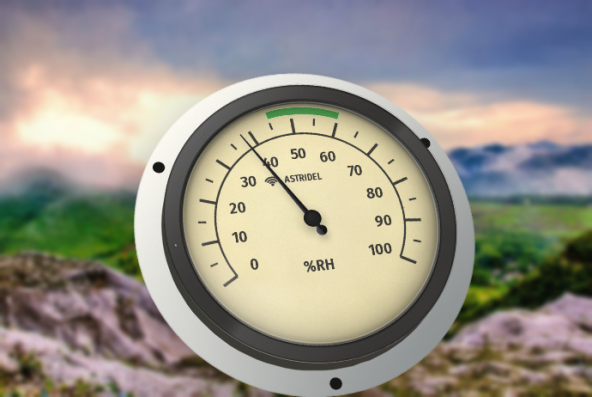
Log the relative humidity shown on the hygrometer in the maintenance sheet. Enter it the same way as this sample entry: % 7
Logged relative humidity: % 37.5
